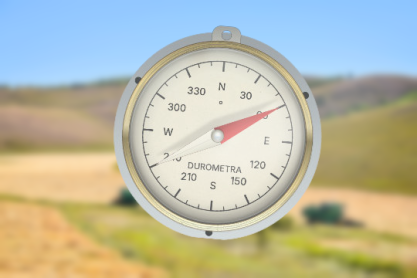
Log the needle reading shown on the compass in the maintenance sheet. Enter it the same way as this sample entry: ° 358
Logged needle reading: ° 60
